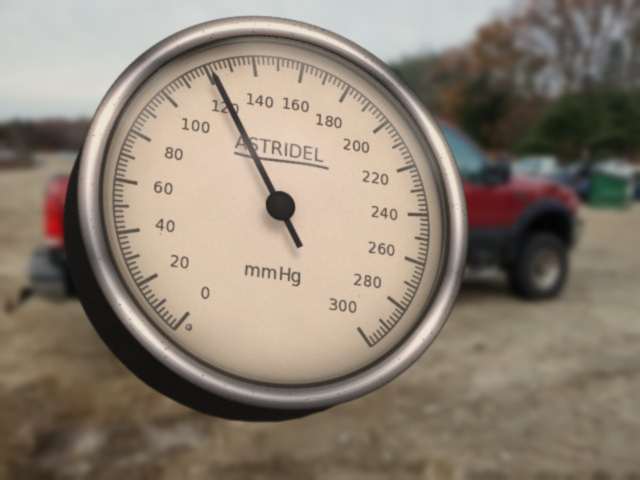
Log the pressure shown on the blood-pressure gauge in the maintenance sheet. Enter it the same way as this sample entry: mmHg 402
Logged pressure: mmHg 120
